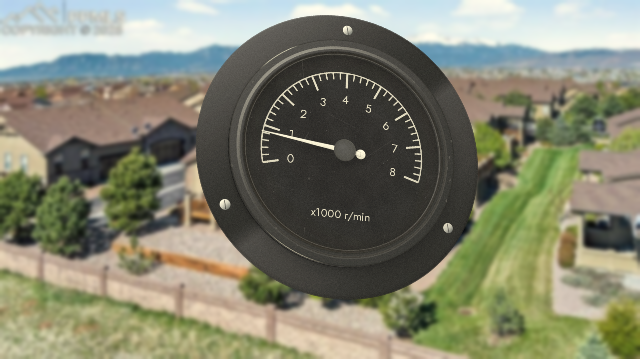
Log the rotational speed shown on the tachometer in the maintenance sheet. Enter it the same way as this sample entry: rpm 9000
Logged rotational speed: rpm 800
